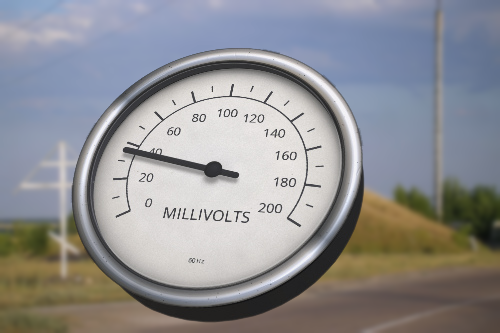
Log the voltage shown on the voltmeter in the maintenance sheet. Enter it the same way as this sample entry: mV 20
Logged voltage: mV 35
